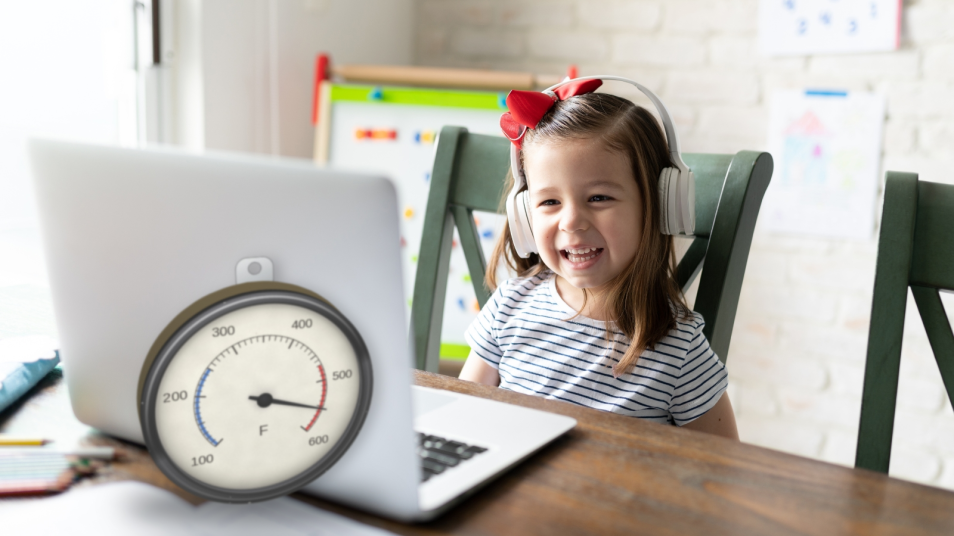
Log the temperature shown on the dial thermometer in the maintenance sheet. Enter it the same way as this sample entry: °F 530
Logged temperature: °F 550
